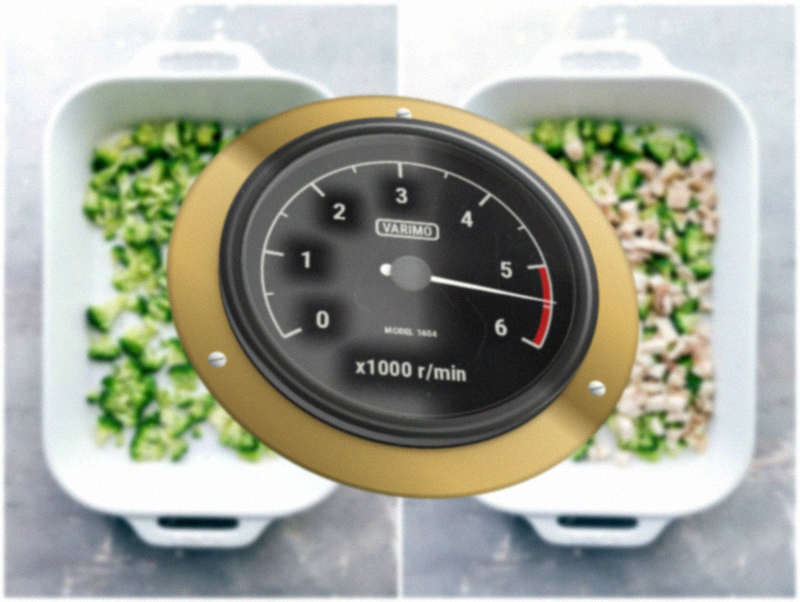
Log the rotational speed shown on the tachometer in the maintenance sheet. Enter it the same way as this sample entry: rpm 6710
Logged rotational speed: rpm 5500
